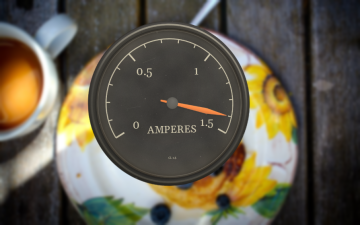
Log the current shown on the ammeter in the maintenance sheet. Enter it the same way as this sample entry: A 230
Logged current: A 1.4
